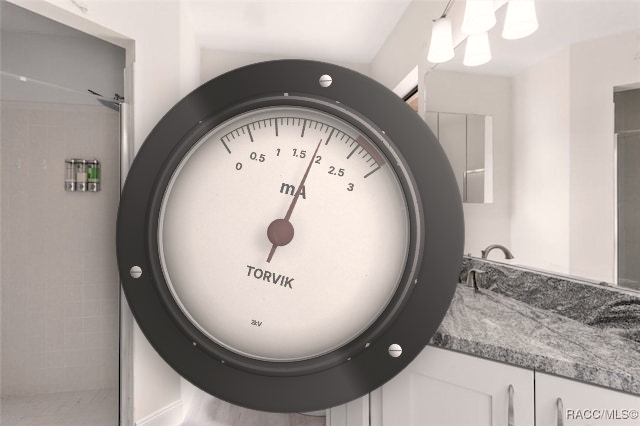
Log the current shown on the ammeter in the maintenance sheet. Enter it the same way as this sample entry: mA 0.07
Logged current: mA 1.9
